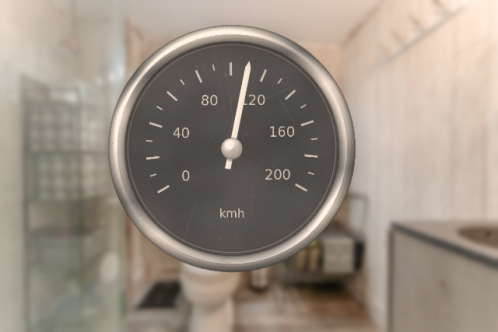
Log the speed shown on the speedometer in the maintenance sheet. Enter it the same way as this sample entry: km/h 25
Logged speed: km/h 110
